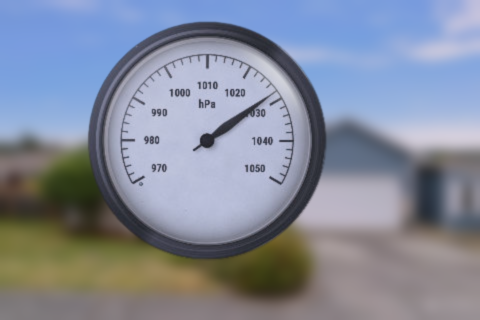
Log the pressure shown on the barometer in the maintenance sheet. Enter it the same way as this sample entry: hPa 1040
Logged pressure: hPa 1028
